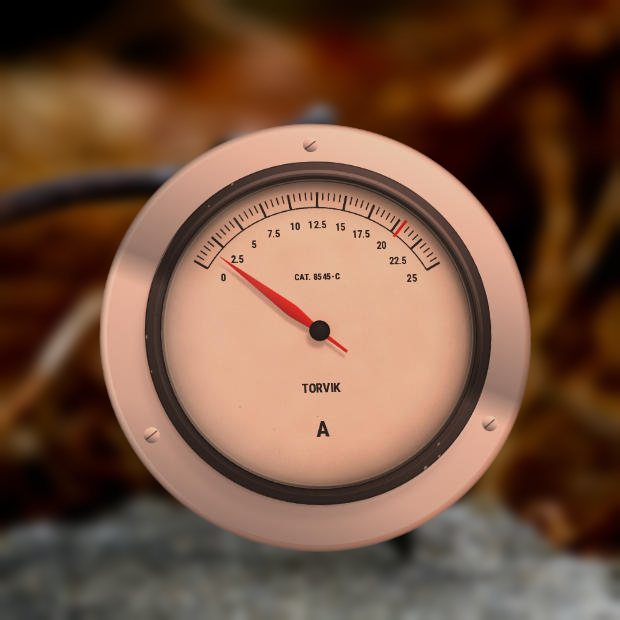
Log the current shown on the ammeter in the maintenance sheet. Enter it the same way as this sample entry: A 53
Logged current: A 1.5
